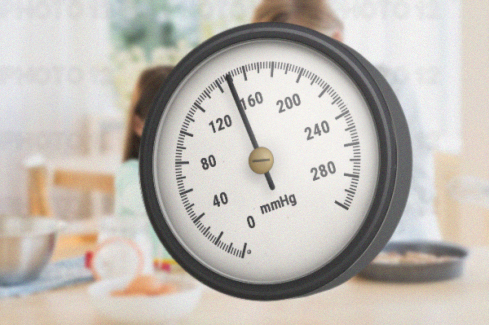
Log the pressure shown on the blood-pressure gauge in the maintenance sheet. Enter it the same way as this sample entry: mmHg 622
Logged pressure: mmHg 150
